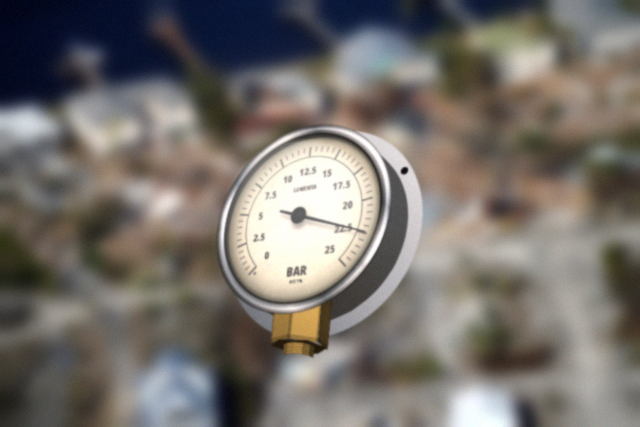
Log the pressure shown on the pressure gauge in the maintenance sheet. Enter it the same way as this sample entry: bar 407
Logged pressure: bar 22.5
